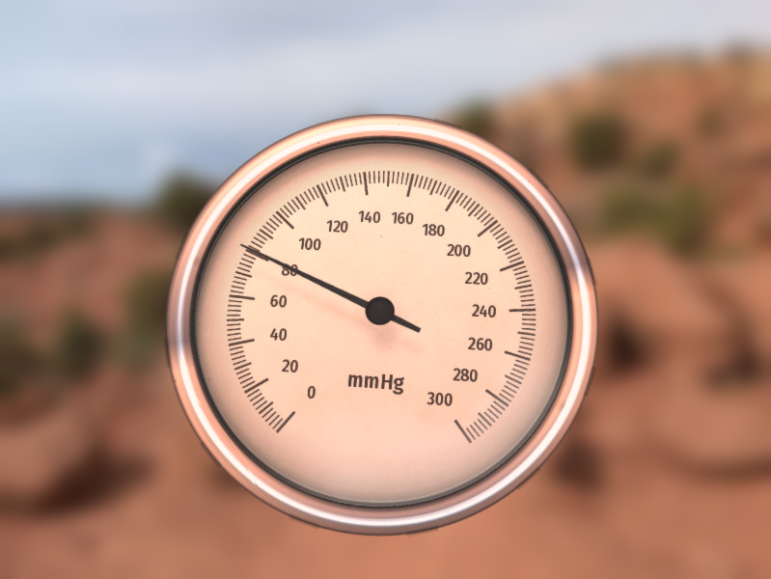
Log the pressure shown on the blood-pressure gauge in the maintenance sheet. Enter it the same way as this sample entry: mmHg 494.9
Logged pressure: mmHg 80
